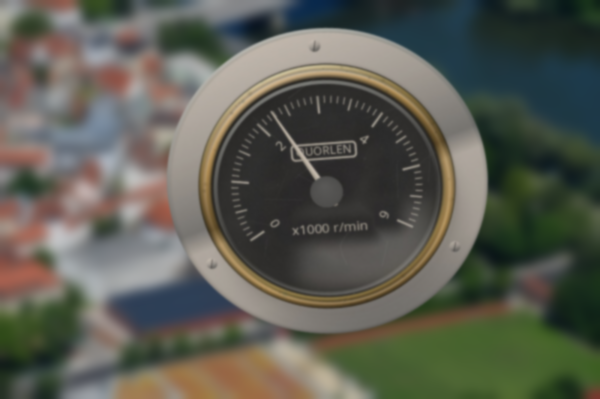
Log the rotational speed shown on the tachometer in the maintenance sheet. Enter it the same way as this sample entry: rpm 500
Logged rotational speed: rpm 2300
